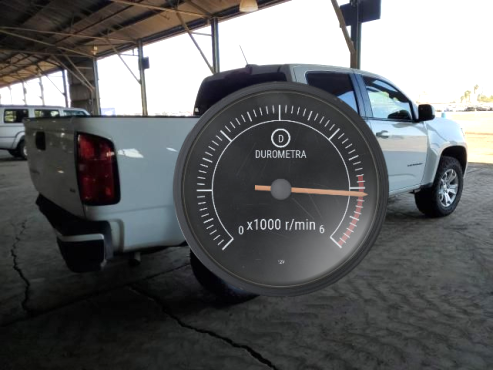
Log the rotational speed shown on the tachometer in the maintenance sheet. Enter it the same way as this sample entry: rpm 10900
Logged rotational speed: rpm 5100
